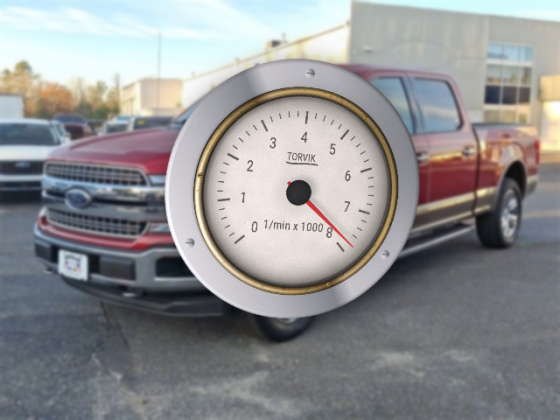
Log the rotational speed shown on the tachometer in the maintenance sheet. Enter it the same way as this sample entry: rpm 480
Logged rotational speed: rpm 7800
